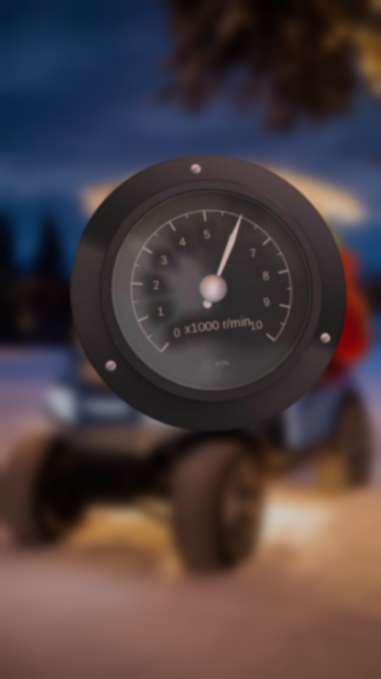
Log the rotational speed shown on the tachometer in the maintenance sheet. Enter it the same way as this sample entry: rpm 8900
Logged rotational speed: rpm 6000
